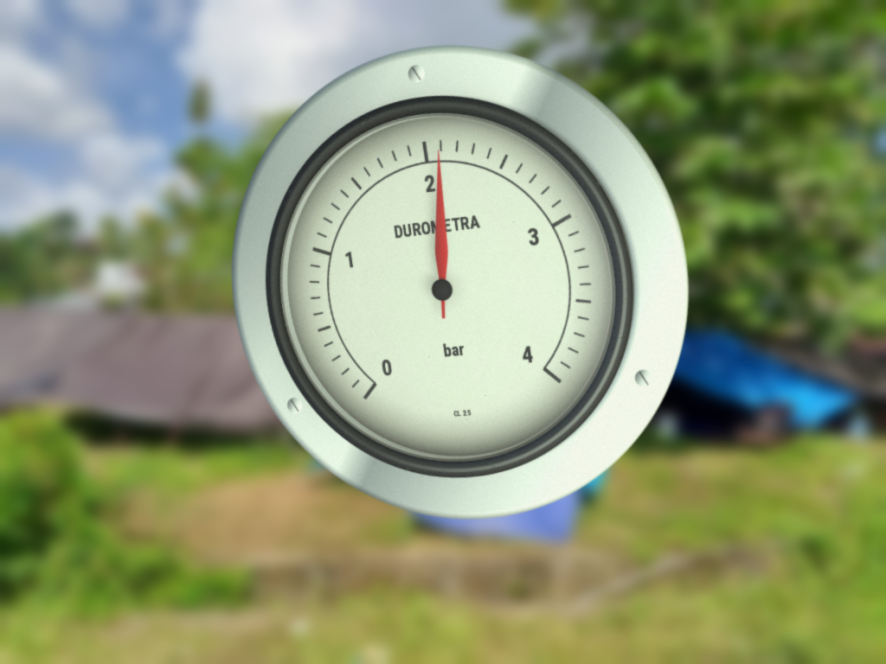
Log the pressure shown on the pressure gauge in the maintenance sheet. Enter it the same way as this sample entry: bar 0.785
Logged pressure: bar 2.1
